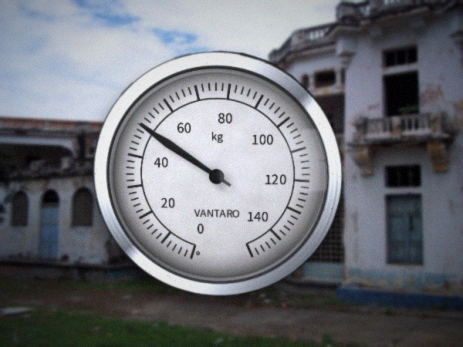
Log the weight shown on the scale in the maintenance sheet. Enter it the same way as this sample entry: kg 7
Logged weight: kg 50
